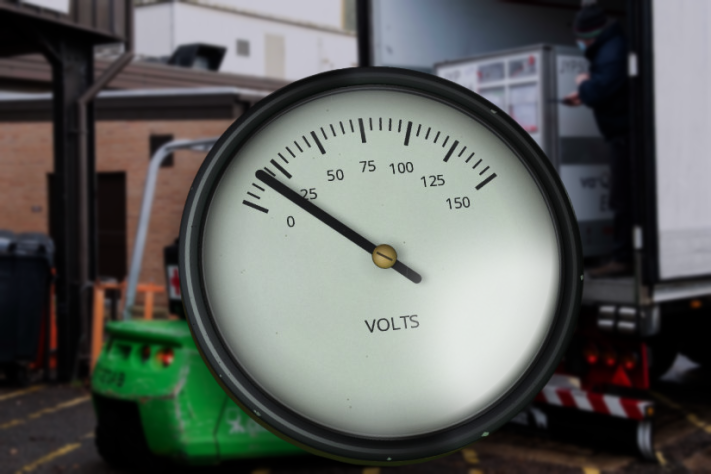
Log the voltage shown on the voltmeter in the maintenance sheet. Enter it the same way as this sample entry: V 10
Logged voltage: V 15
